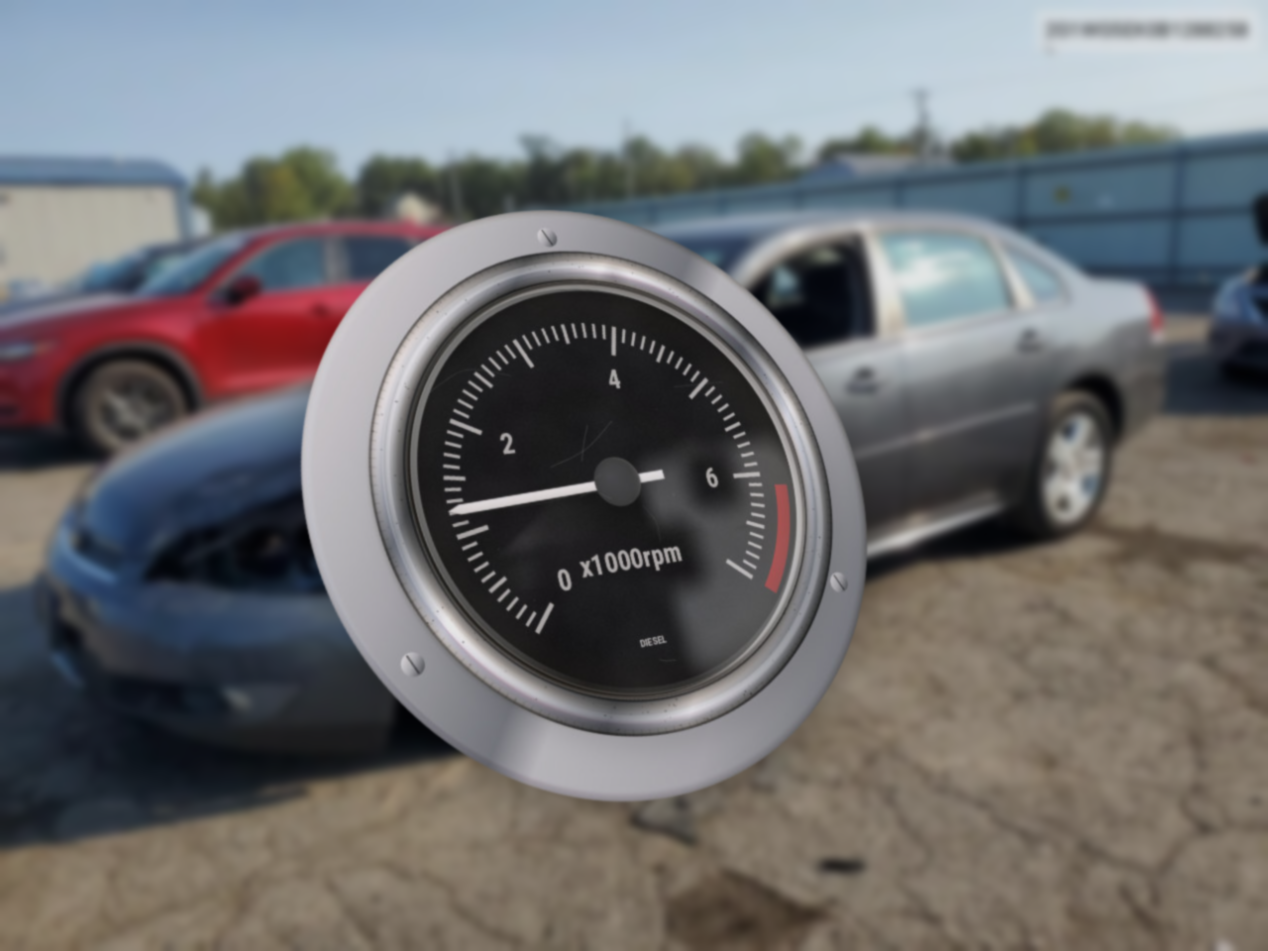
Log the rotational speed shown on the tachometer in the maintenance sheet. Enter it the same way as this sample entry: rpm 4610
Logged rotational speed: rpm 1200
